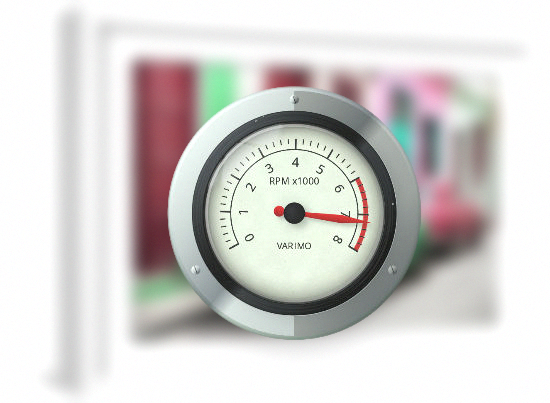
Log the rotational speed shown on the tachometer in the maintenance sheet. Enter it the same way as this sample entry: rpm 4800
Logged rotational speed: rpm 7200
